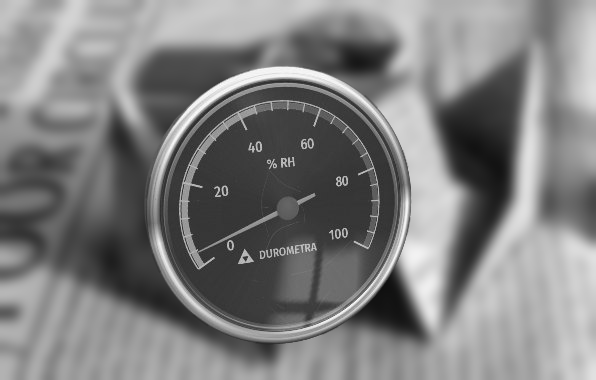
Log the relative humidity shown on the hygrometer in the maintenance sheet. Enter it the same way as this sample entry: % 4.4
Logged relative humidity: % 4
